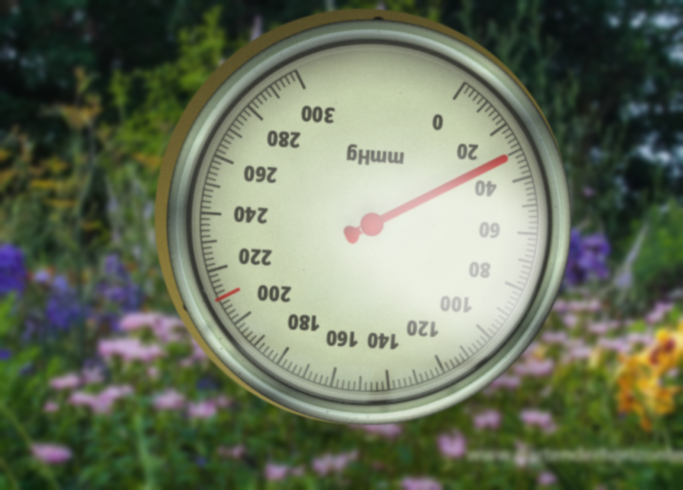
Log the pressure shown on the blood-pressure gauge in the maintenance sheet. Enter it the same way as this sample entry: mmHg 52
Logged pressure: mmHg 30
